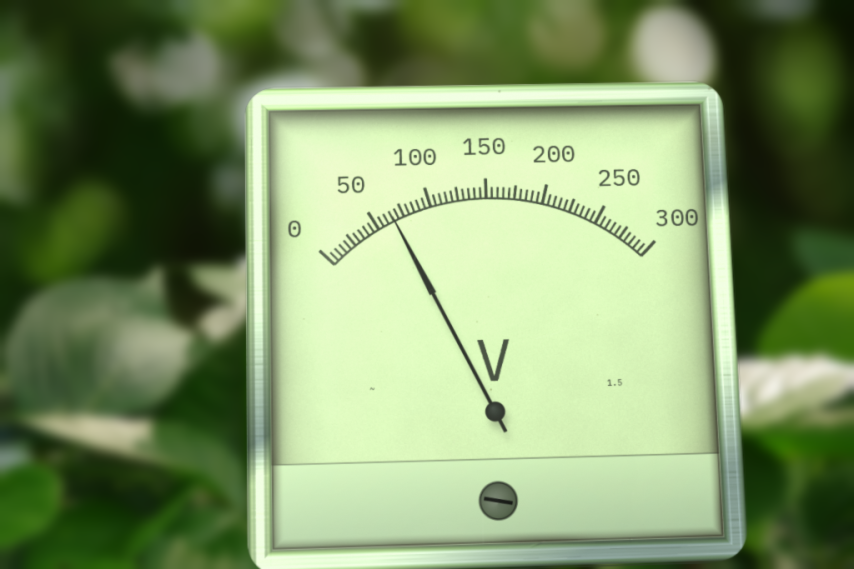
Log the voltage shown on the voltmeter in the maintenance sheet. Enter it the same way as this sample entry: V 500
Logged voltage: V 65
